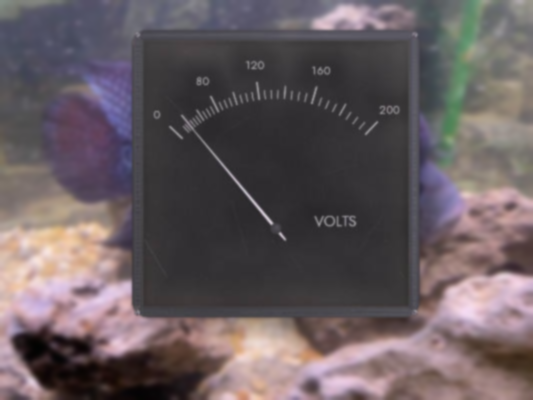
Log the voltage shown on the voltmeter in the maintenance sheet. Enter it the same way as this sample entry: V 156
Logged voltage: V 40
